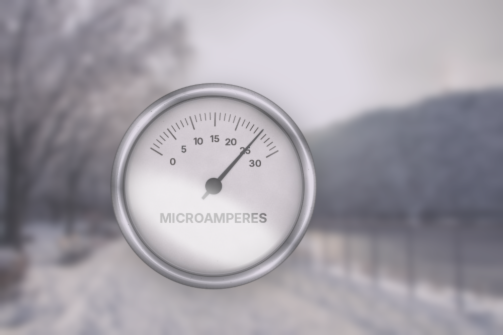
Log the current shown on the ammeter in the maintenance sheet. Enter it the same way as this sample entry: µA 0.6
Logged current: µA 25
